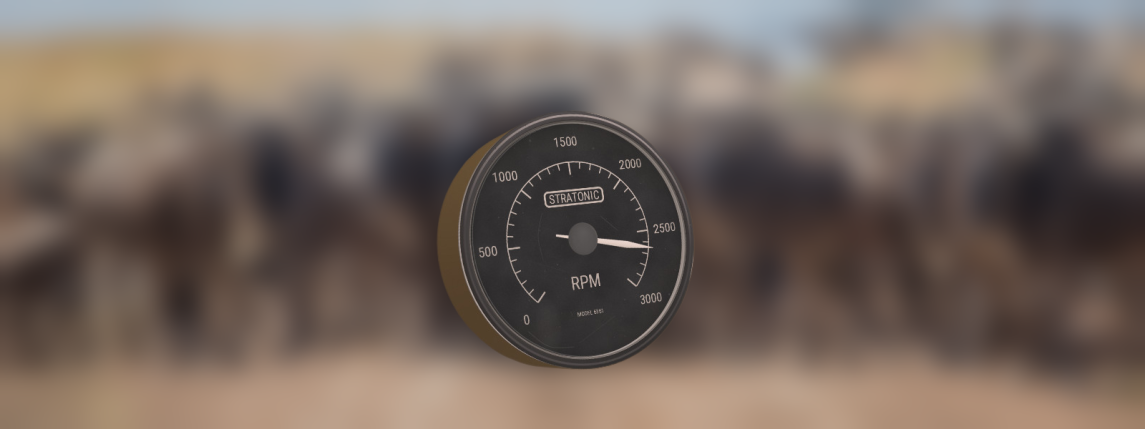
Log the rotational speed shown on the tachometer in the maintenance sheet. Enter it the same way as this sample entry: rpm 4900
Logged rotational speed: rpm 2650
